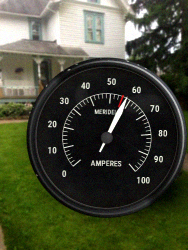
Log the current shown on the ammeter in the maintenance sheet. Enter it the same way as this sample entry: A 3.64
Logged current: A 58
